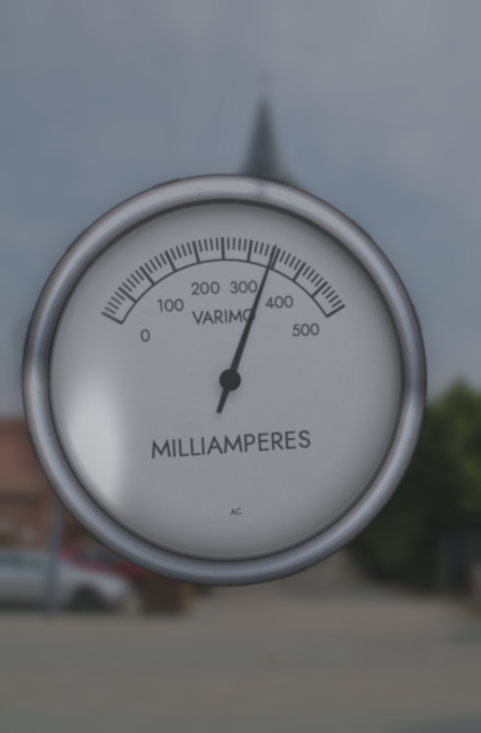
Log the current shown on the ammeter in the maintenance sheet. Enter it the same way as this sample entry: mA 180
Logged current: mA 340
